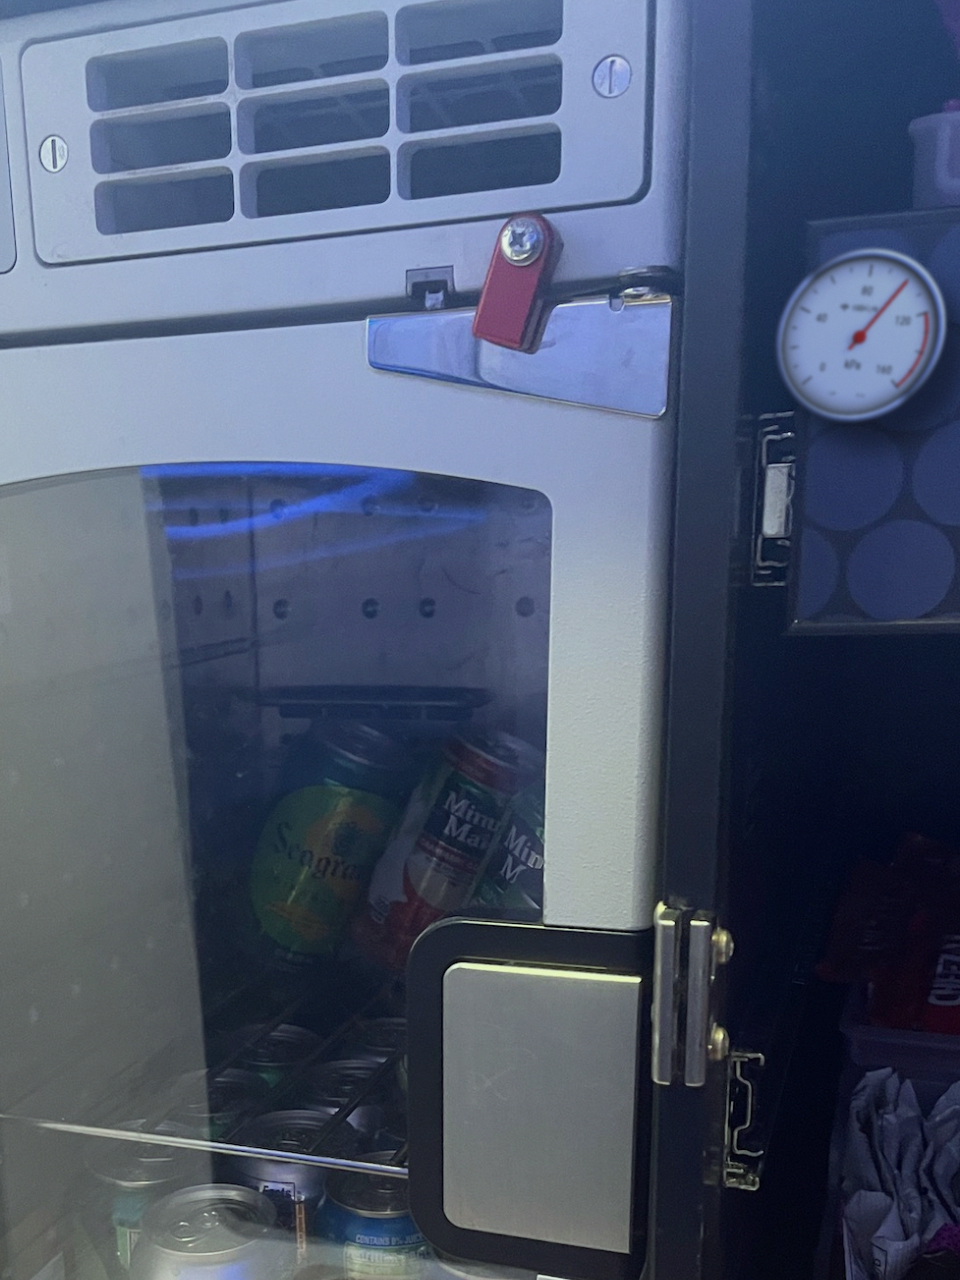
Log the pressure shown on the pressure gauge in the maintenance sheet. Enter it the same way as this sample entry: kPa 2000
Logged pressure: kPa 100
